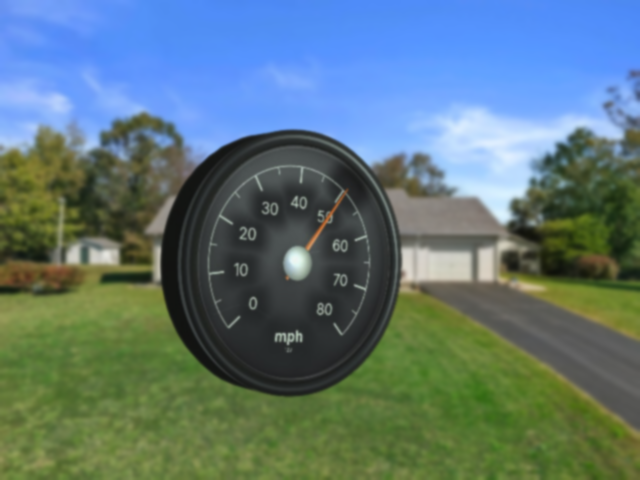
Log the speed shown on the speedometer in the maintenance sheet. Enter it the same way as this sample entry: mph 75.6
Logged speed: mph 50
